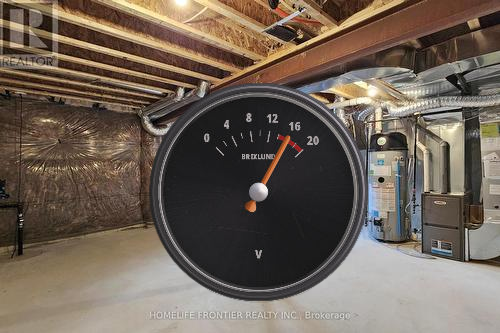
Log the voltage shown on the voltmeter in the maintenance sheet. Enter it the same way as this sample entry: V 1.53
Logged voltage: V 16
